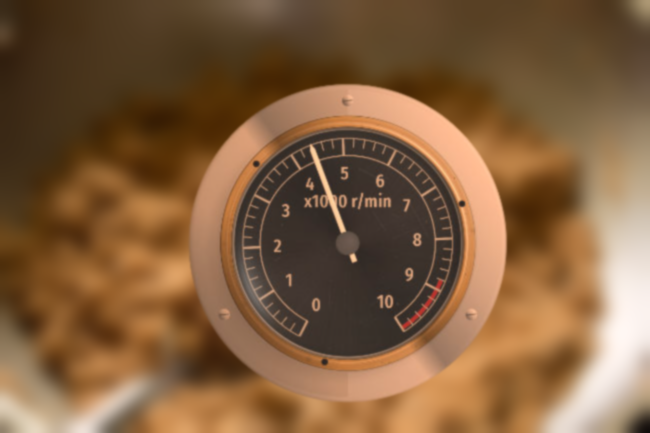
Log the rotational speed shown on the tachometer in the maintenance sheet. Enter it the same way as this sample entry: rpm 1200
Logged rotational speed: rpm 4400
